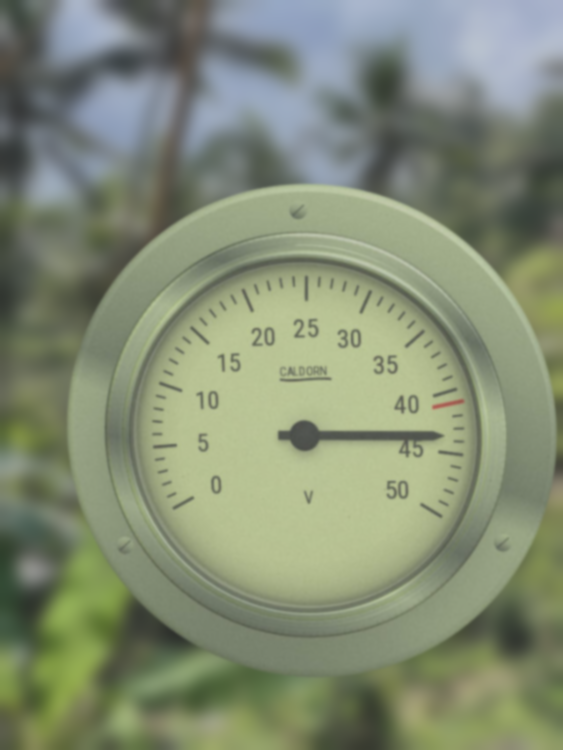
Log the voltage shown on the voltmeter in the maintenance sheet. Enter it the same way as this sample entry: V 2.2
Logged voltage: V 43.5
